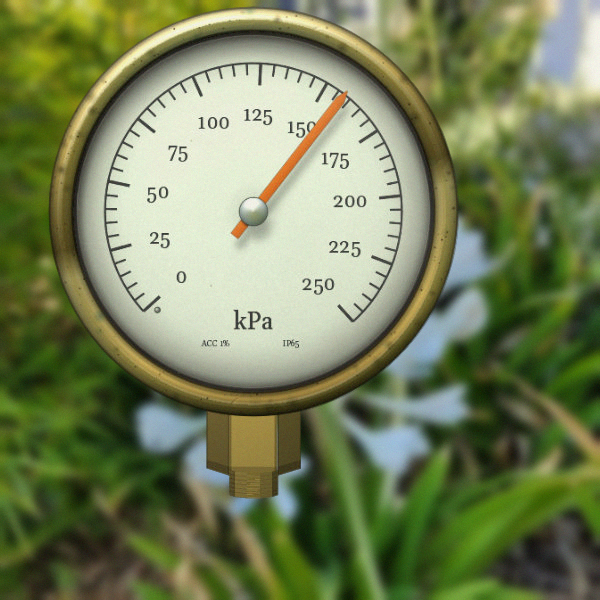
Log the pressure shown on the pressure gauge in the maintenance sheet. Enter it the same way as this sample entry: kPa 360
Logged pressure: kPa 157.5
